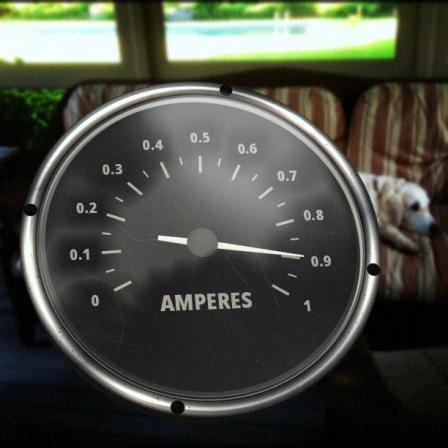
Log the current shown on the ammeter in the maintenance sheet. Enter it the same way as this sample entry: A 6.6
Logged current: A 0.9
